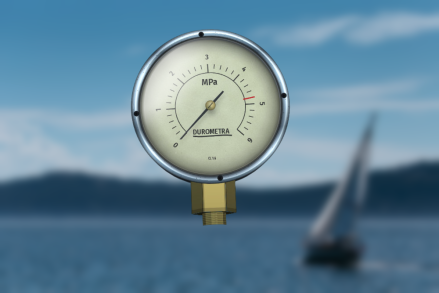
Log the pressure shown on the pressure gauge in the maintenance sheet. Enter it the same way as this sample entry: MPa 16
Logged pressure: MPa 0
